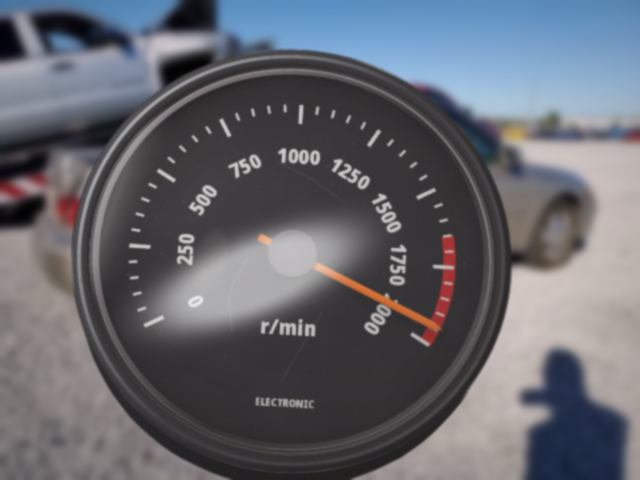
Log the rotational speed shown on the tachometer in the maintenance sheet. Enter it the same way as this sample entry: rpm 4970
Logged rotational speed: rpm 1950
